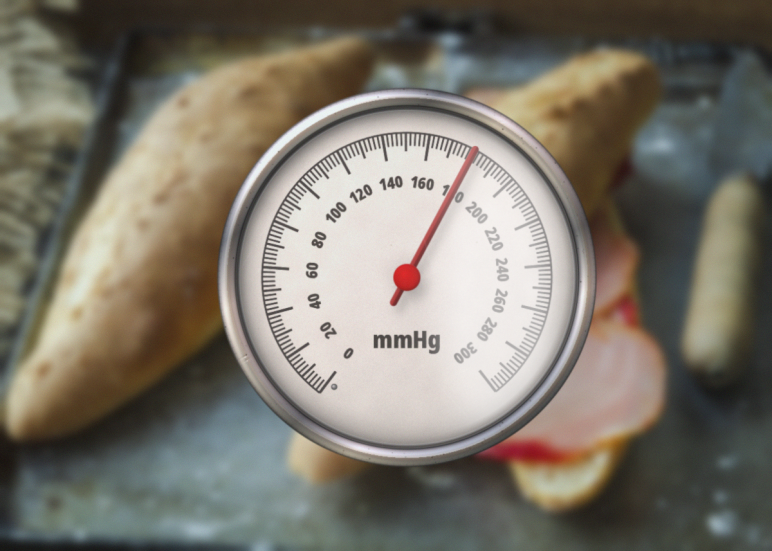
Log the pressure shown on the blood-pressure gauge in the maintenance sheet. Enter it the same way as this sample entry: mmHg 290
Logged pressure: mmHg 180
